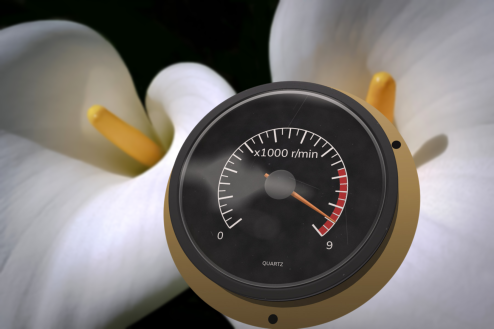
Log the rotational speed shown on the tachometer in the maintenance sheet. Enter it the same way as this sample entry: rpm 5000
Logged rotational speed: rpm 8500
